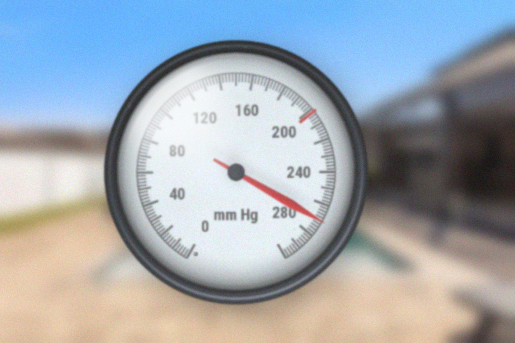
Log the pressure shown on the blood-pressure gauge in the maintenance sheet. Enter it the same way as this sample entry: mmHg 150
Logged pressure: mmHg 270
